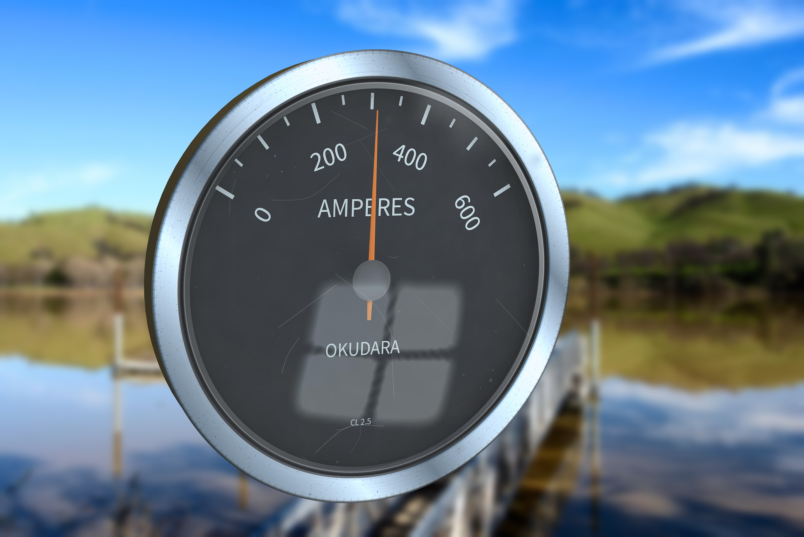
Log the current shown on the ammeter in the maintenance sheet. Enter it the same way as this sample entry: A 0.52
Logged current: A 300
